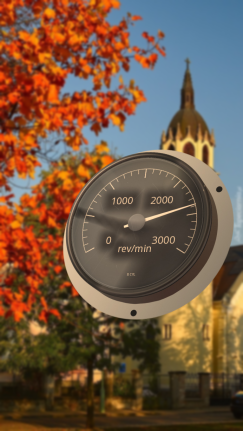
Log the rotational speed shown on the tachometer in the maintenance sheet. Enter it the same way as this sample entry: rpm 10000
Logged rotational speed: rpm 2400
